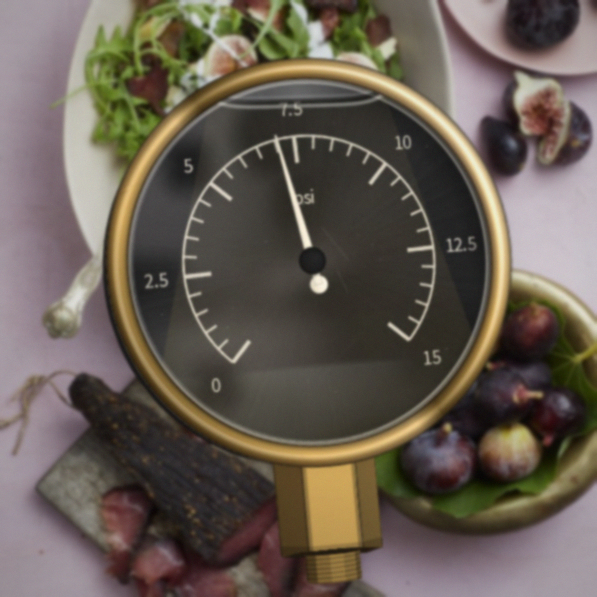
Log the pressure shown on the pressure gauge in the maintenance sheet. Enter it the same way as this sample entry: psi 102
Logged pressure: psi 7
